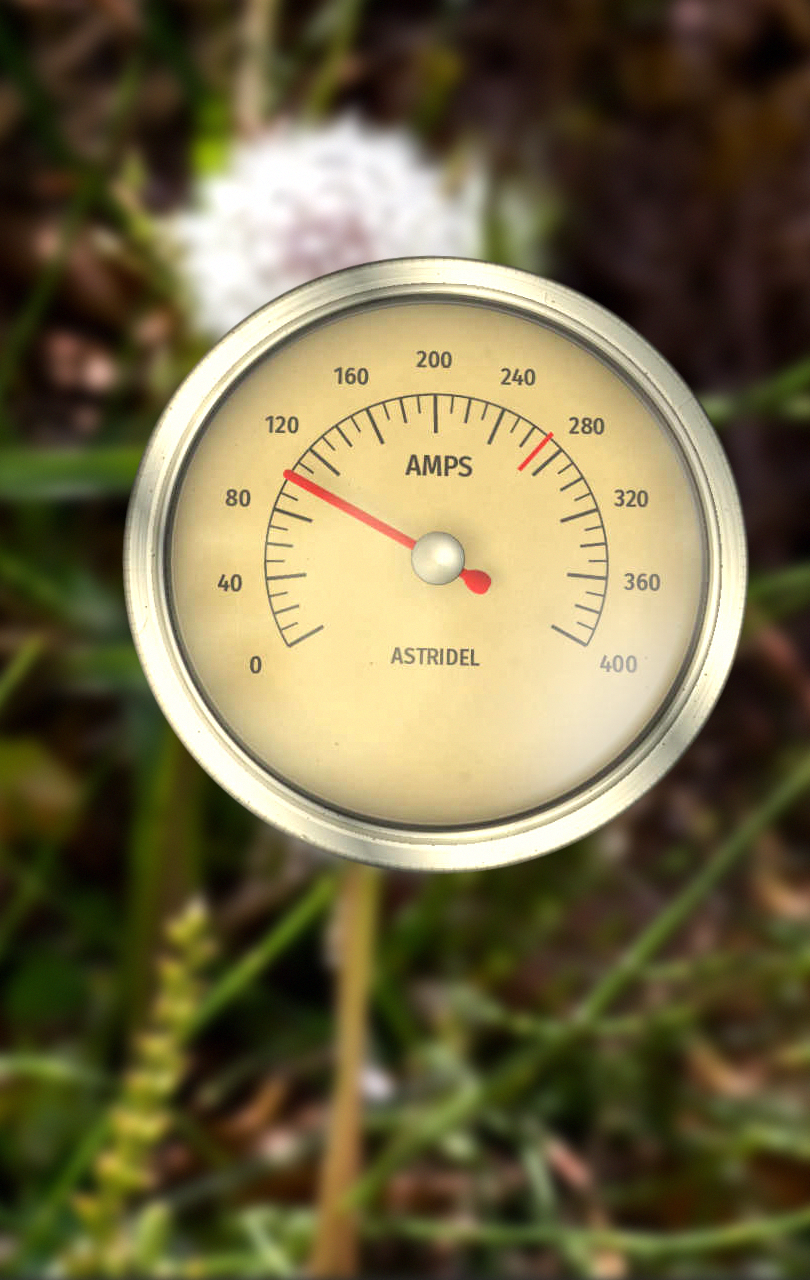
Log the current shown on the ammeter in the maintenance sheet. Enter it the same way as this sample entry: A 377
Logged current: A 100
